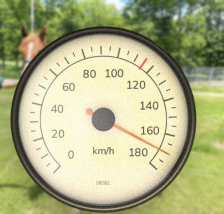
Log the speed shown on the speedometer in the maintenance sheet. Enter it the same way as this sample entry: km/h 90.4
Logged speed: km/h 170
